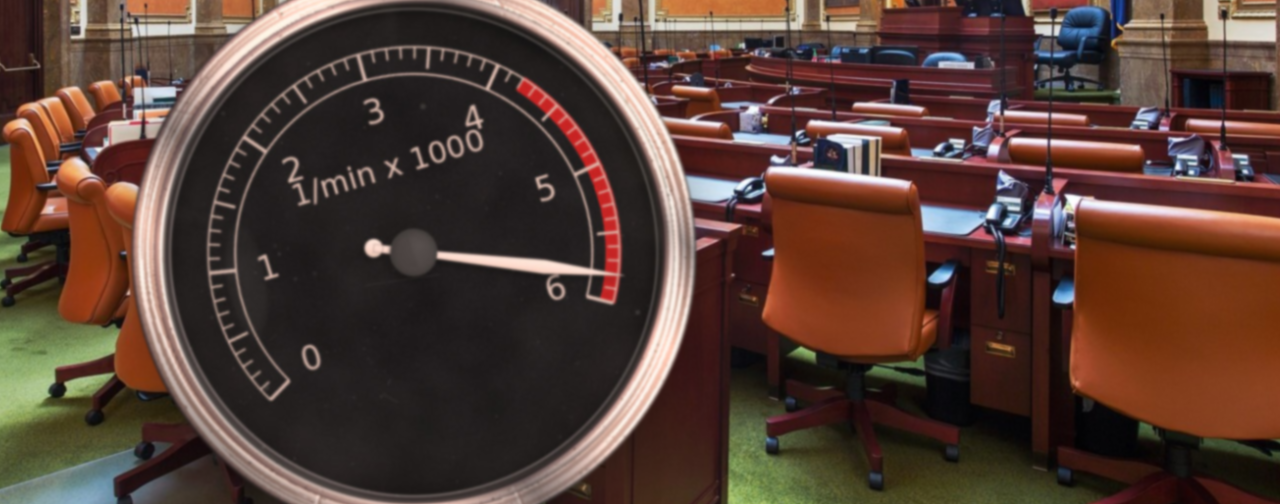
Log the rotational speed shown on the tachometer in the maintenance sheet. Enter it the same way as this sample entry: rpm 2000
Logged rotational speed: rpm 5800
